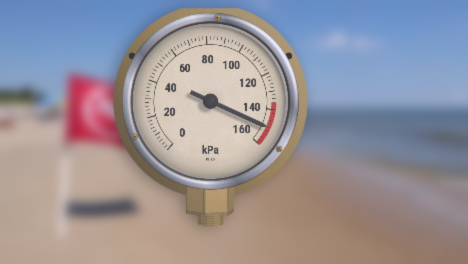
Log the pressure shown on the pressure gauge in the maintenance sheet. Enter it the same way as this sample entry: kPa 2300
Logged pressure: kPa 150
